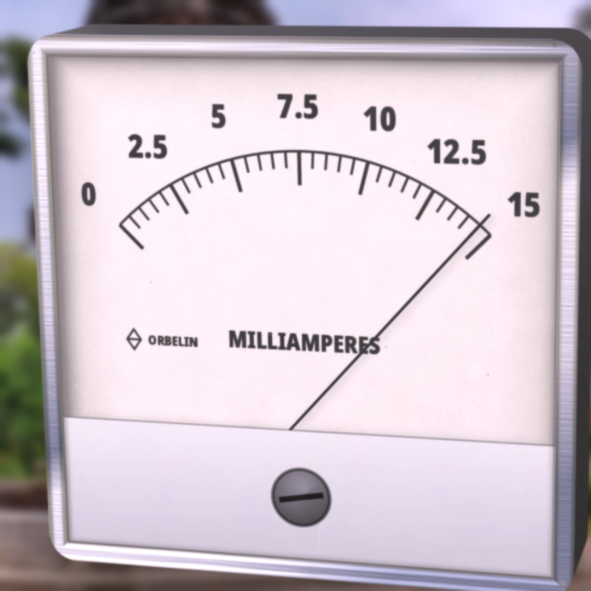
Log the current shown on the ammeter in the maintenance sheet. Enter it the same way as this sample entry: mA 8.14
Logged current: mA 14.5
